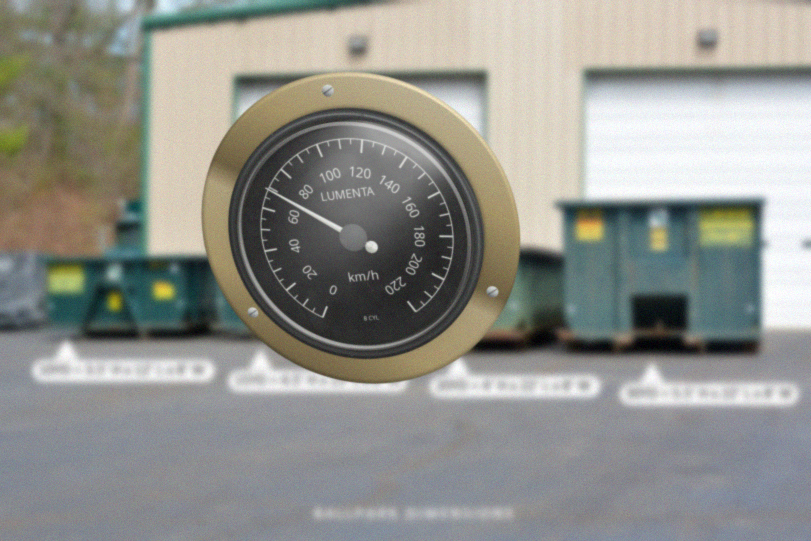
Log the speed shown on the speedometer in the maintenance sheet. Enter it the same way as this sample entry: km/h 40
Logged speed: km/h 70
